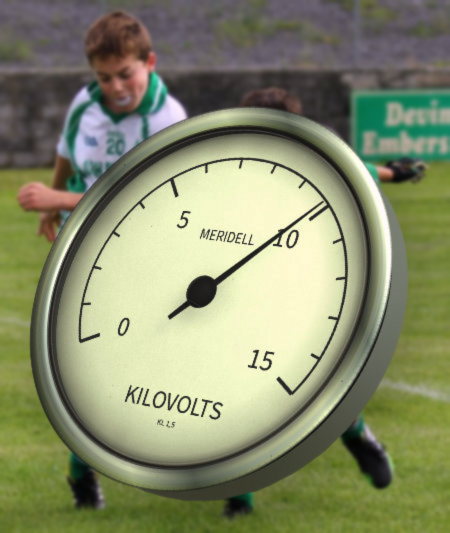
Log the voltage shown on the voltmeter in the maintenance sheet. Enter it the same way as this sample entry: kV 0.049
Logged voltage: kV 10
